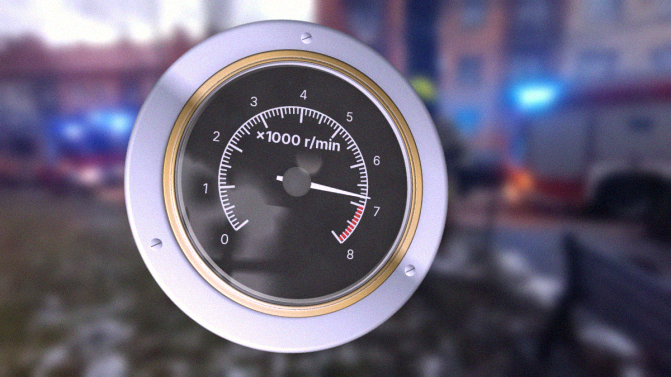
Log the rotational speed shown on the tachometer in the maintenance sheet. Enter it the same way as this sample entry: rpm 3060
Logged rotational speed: rpm 6800
